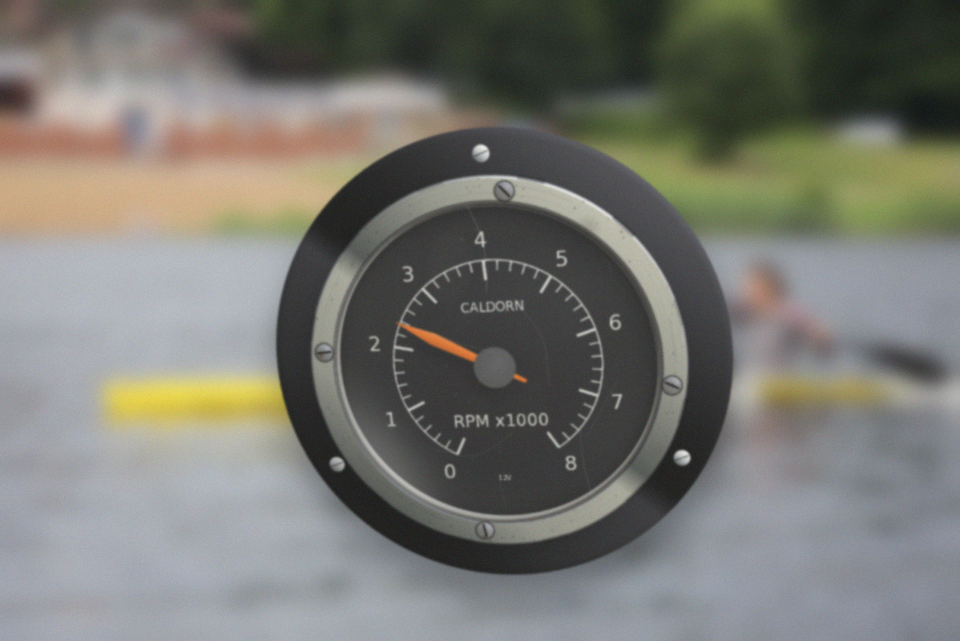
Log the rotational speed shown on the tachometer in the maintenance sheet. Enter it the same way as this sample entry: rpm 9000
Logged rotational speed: rpm 2400
